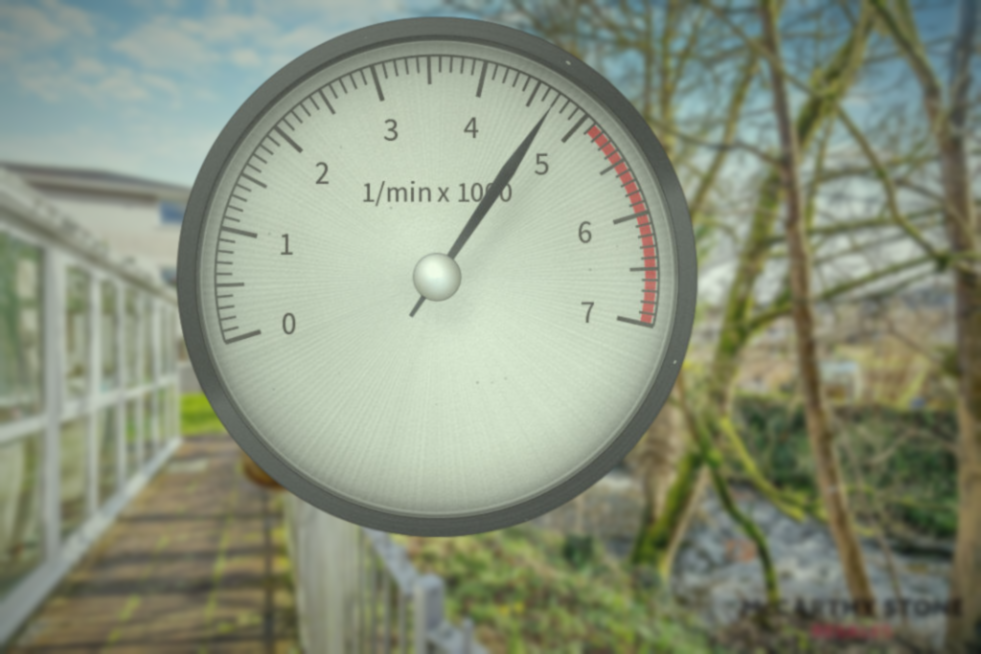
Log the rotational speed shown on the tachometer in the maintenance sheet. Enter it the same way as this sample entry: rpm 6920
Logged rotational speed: rpm 4700
